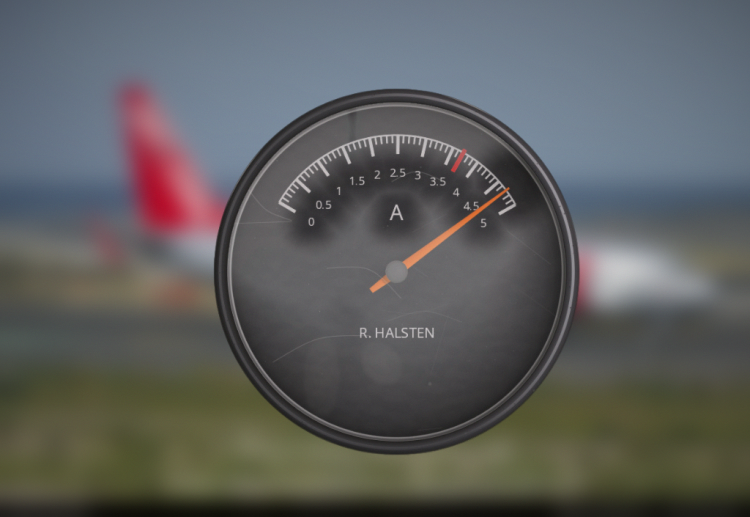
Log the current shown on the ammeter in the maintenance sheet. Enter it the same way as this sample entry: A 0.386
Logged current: A 4.7
